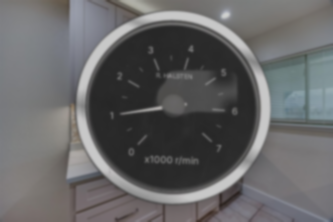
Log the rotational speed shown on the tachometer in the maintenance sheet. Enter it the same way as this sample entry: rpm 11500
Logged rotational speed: rpm 1000
